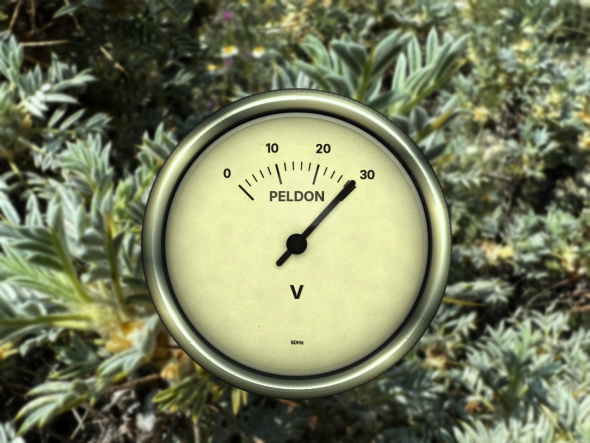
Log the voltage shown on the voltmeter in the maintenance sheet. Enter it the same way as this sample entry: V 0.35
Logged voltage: V 29
